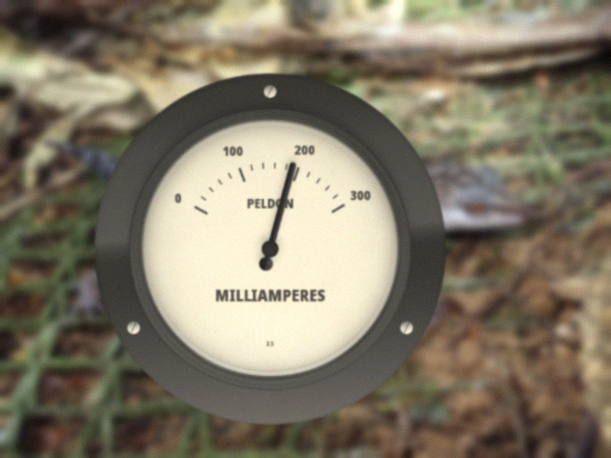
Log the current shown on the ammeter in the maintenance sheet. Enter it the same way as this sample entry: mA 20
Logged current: mA 190
